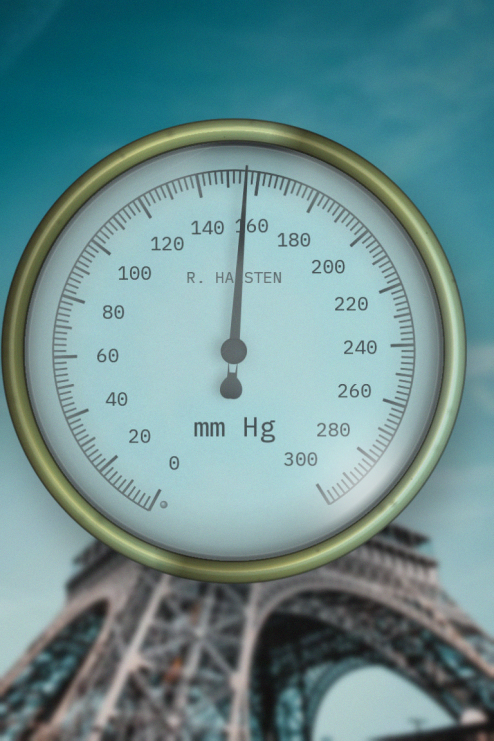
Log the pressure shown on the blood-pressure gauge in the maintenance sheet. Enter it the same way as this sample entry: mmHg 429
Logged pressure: mmHg 156
